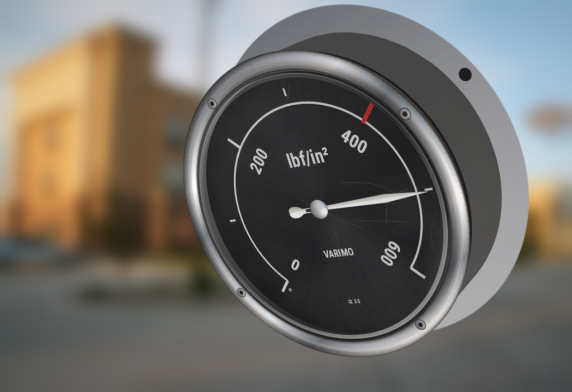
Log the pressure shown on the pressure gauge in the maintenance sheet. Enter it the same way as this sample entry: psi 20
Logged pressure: psi 500
